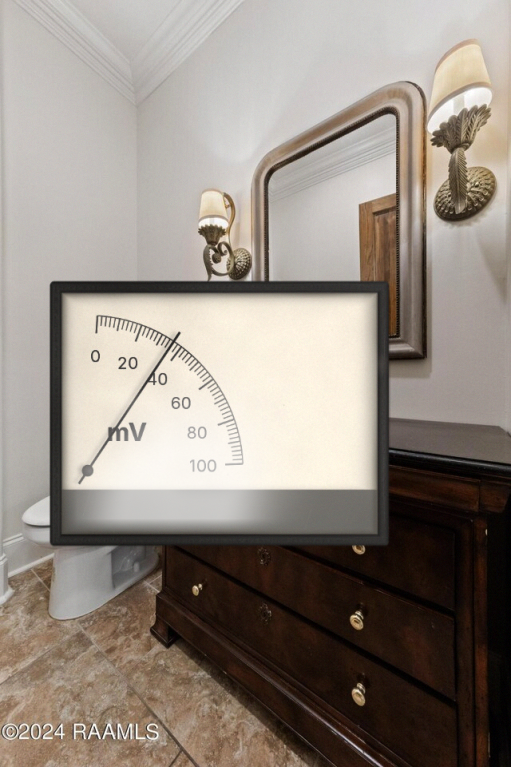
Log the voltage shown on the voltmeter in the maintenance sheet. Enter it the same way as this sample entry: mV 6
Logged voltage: mV 36
